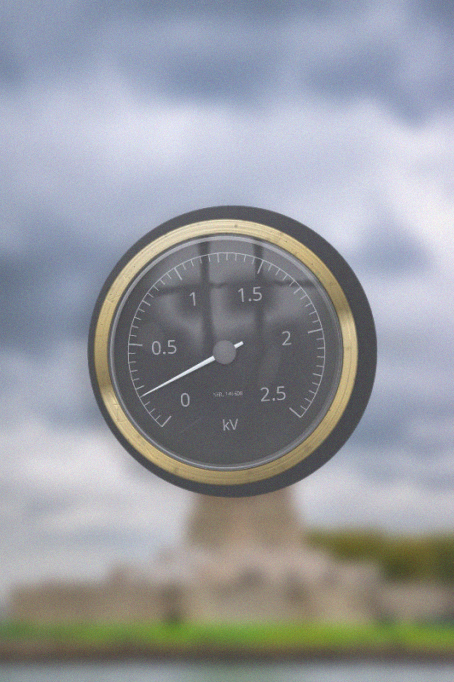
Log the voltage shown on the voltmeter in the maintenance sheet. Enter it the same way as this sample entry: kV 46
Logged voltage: kV 0.2
